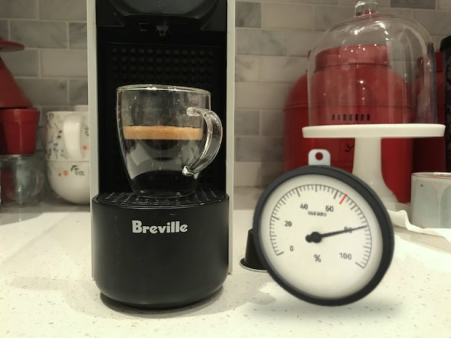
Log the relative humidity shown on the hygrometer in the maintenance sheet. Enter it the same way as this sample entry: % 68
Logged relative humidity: % 80
